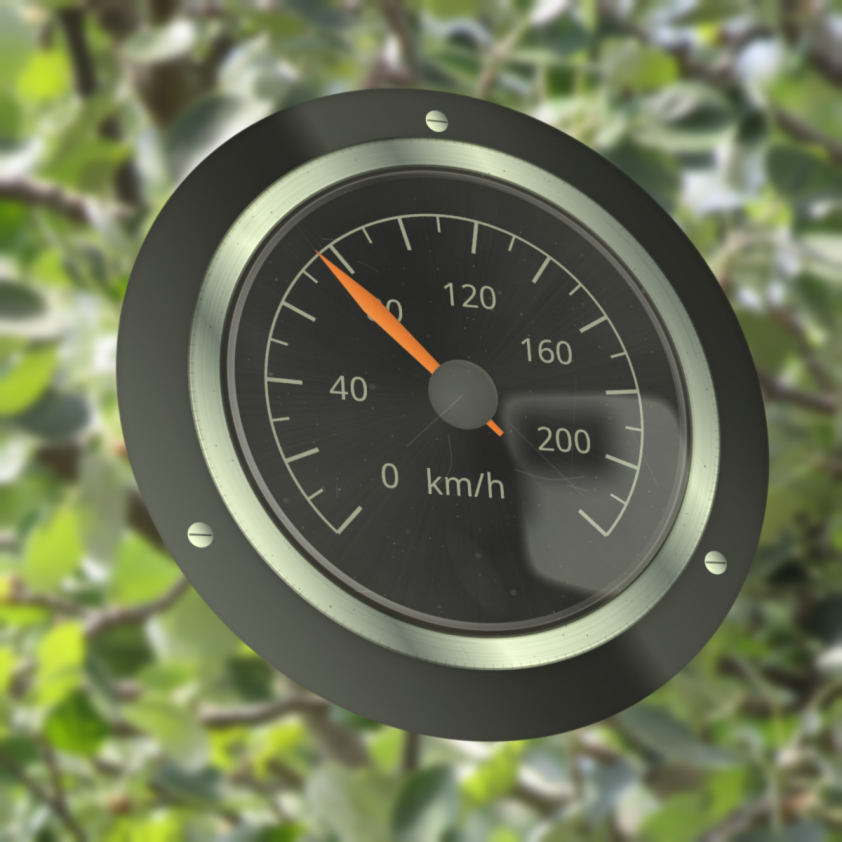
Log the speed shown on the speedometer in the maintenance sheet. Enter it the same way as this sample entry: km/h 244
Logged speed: km/h 75
